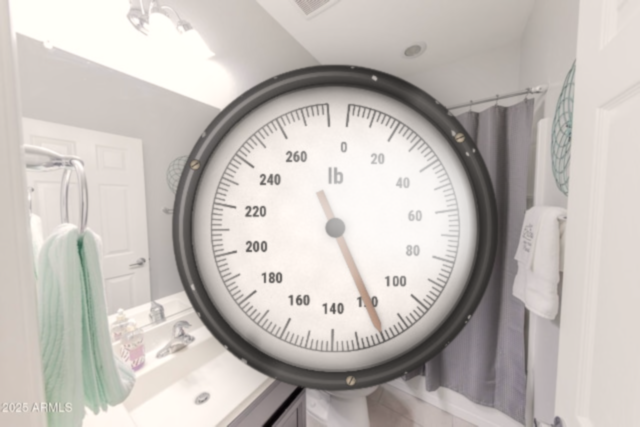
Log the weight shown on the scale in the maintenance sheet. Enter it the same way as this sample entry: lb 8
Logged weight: lb 120
